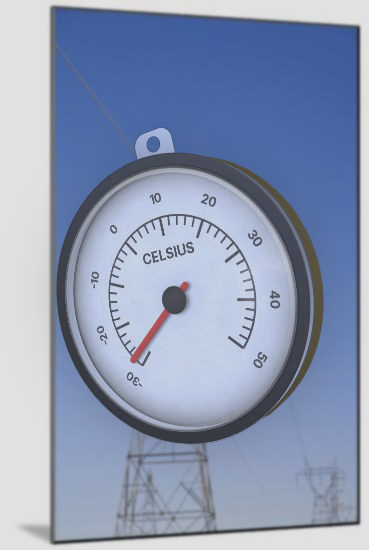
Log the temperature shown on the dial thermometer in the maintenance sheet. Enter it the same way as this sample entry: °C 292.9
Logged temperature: °C -28
